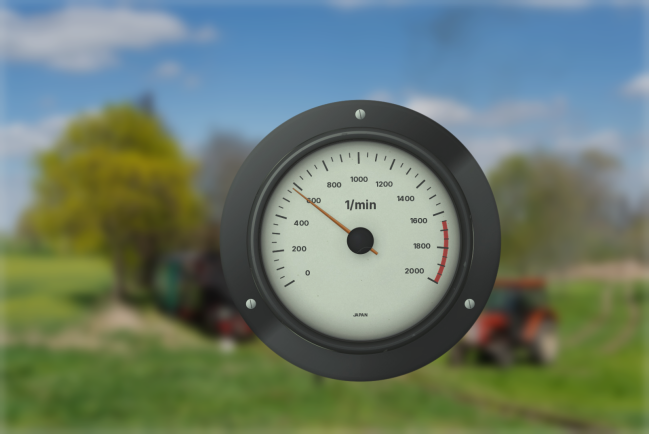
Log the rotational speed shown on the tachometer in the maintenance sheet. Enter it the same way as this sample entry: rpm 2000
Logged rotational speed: rpm 575
